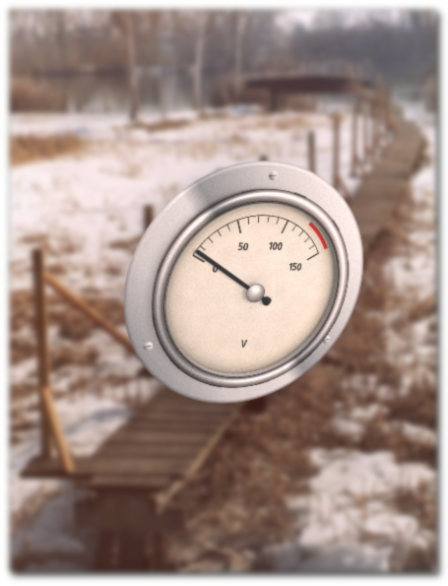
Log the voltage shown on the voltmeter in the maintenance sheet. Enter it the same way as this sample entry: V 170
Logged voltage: V 5
